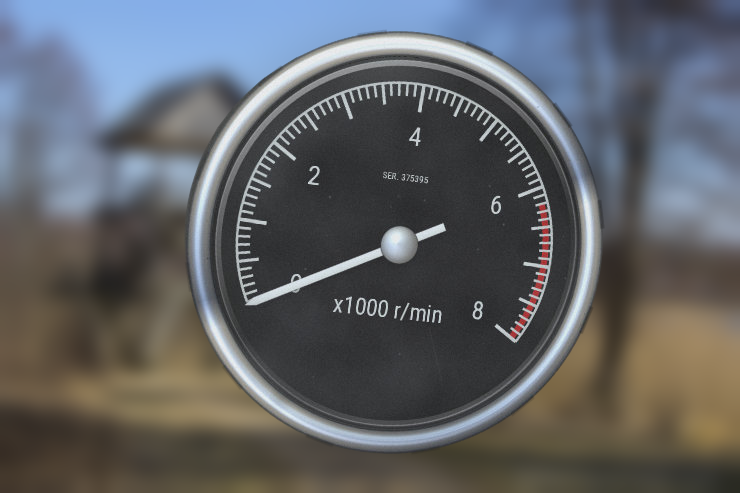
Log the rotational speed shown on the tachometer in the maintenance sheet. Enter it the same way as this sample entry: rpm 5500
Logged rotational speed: rpm 0
